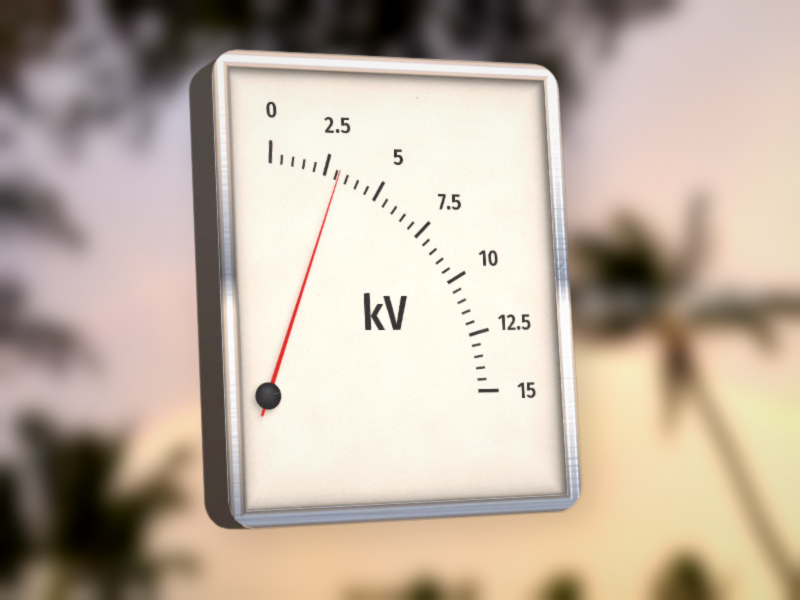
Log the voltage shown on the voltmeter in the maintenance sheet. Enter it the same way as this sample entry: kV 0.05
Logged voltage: kV 3
